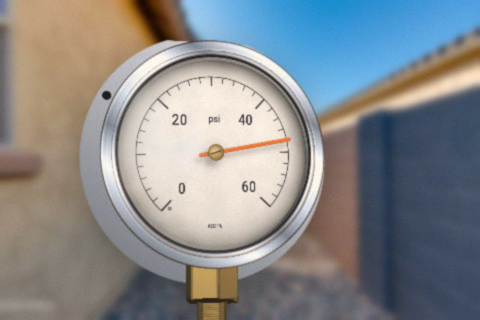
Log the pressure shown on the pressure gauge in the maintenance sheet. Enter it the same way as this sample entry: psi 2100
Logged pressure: psi 48
